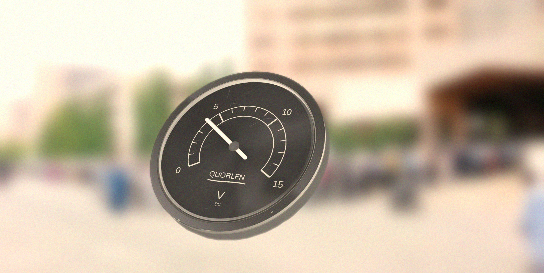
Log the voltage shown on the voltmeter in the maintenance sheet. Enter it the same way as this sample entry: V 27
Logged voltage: V 4
